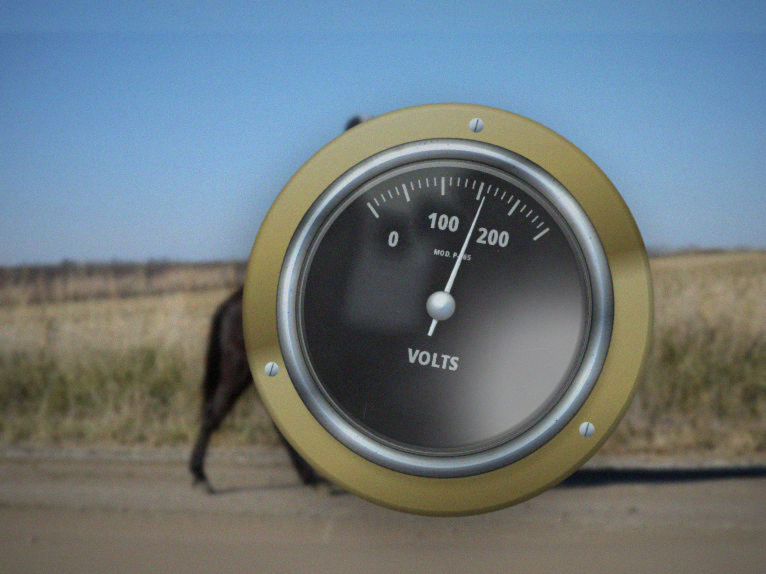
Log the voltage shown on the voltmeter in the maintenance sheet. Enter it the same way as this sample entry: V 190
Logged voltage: V 160
